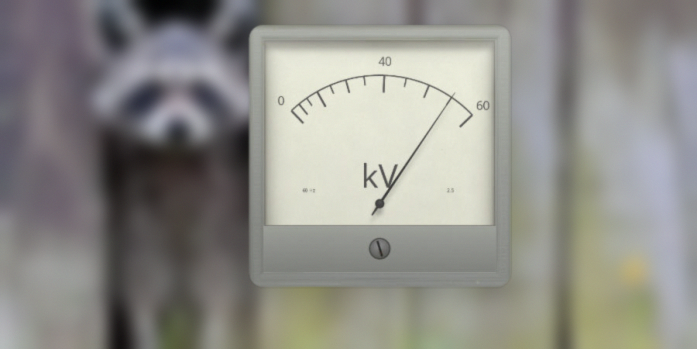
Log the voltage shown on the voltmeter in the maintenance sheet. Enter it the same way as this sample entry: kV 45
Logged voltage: kV 55
